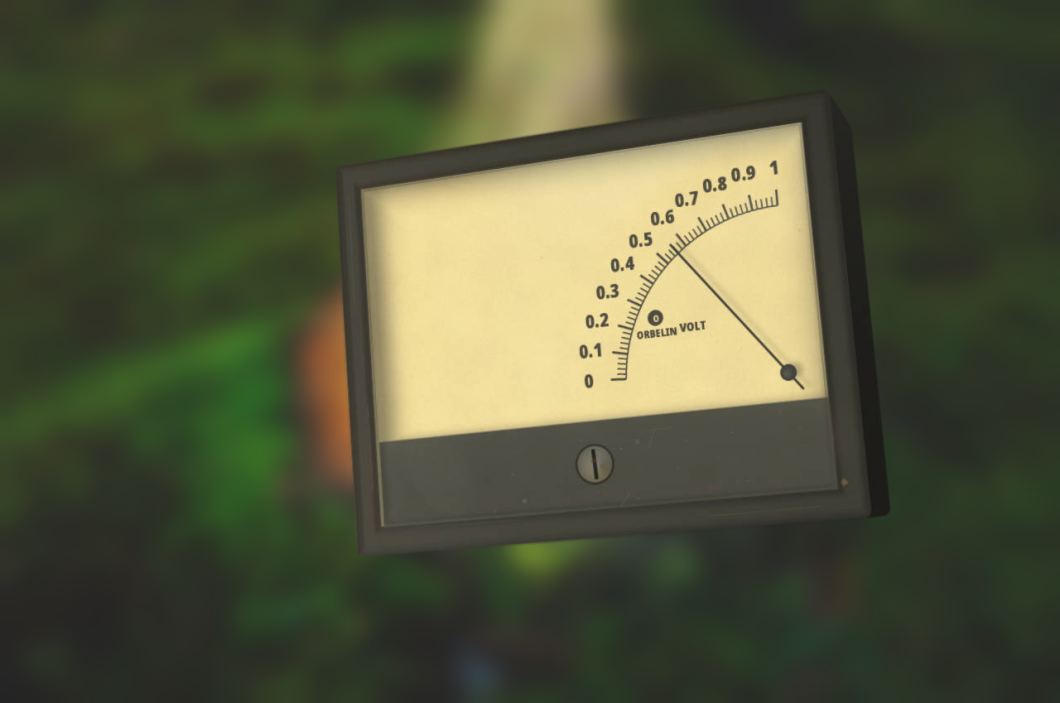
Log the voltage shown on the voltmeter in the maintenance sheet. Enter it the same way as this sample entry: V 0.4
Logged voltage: V 0.56
